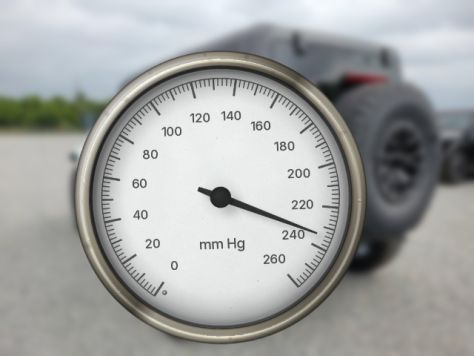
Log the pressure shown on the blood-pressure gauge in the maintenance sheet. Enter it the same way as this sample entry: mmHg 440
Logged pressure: mmHg 234
